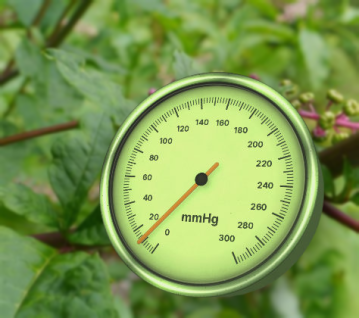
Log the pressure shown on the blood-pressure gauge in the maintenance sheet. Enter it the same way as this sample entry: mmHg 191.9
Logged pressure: mmHg 10
